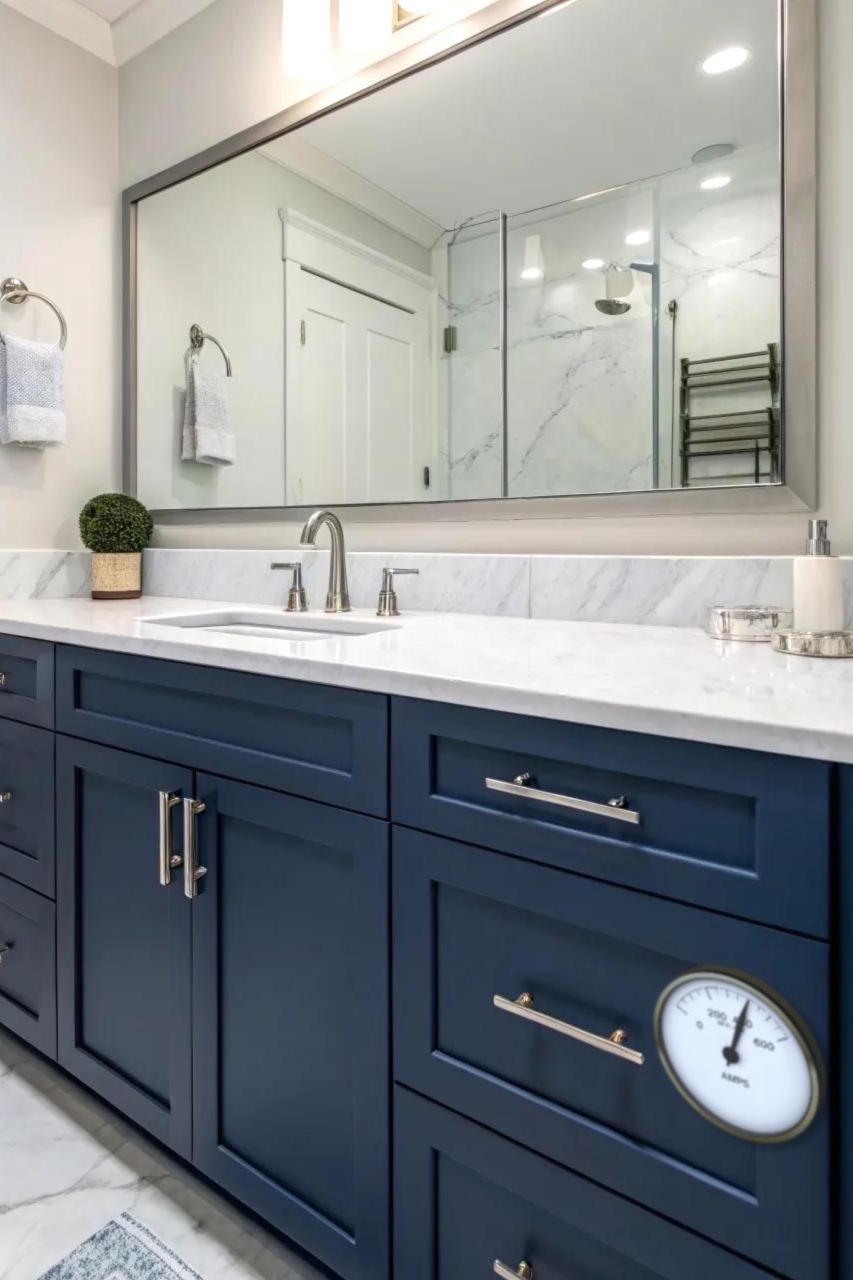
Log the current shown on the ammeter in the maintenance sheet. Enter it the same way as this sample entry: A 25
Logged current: A 400
